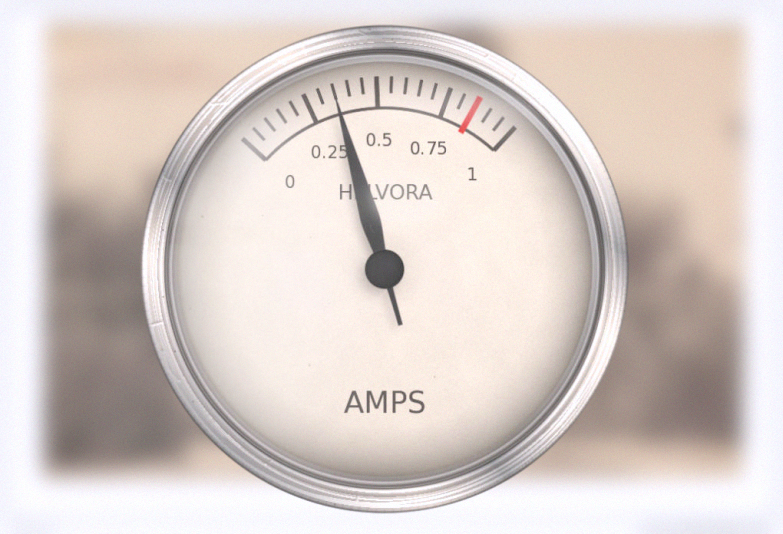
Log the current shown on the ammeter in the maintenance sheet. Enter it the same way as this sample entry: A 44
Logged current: A 0.35
